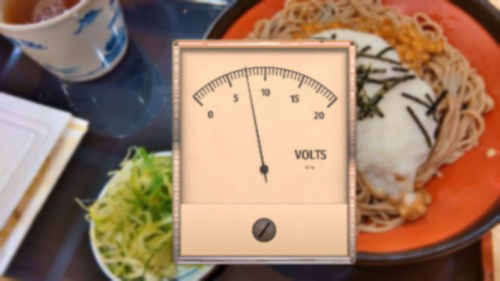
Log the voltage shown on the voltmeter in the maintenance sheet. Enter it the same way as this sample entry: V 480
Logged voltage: V 7.5
